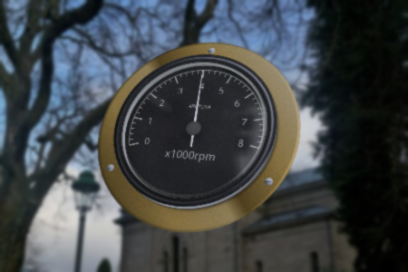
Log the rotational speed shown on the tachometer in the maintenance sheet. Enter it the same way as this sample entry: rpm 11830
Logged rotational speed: rpm 4000
